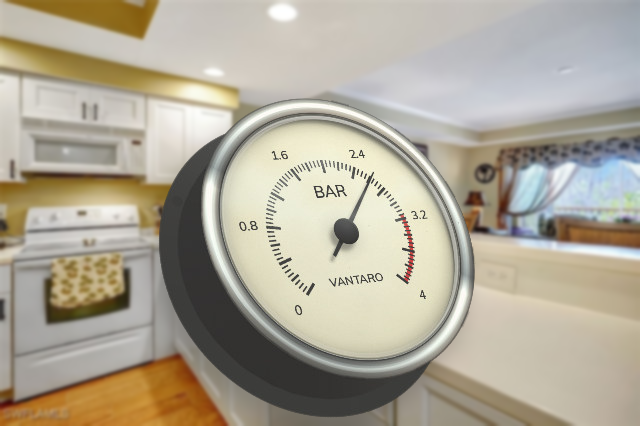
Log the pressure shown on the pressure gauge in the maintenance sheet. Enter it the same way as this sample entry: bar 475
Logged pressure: bar 2.6
